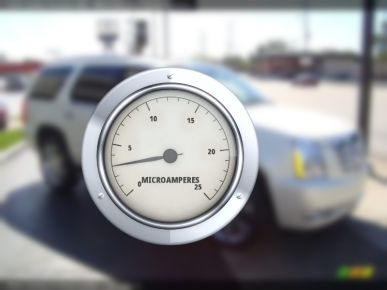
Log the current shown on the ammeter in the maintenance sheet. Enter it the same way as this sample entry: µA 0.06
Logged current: µA 3
